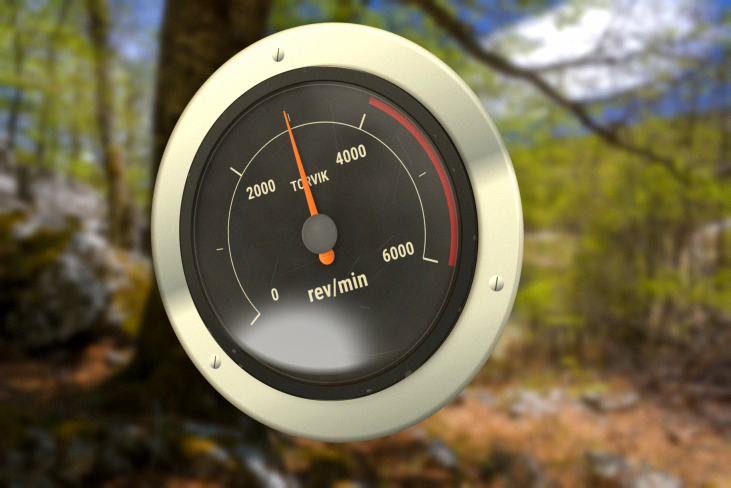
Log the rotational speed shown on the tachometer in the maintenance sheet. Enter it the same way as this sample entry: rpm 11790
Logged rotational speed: rpm 3000
